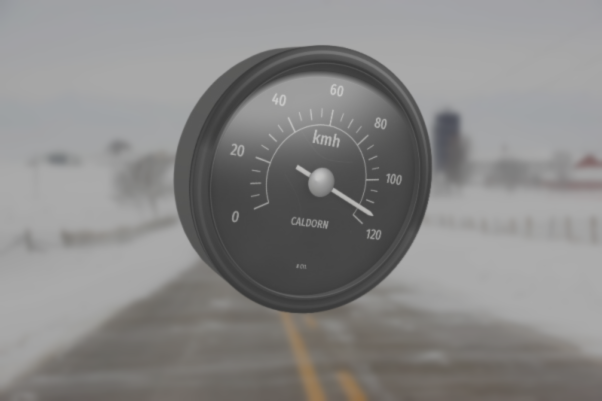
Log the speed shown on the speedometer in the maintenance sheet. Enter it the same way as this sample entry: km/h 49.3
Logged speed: km/h 115
